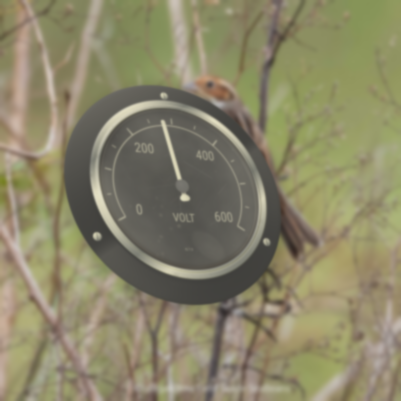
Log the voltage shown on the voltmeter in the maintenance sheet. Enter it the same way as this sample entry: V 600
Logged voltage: V 275
